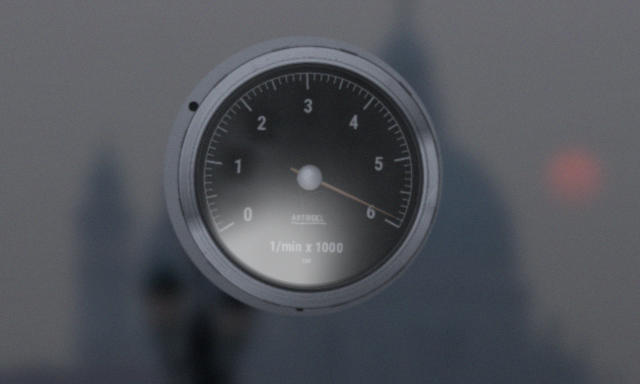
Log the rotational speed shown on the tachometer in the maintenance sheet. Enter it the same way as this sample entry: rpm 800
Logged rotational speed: rpm 5900
